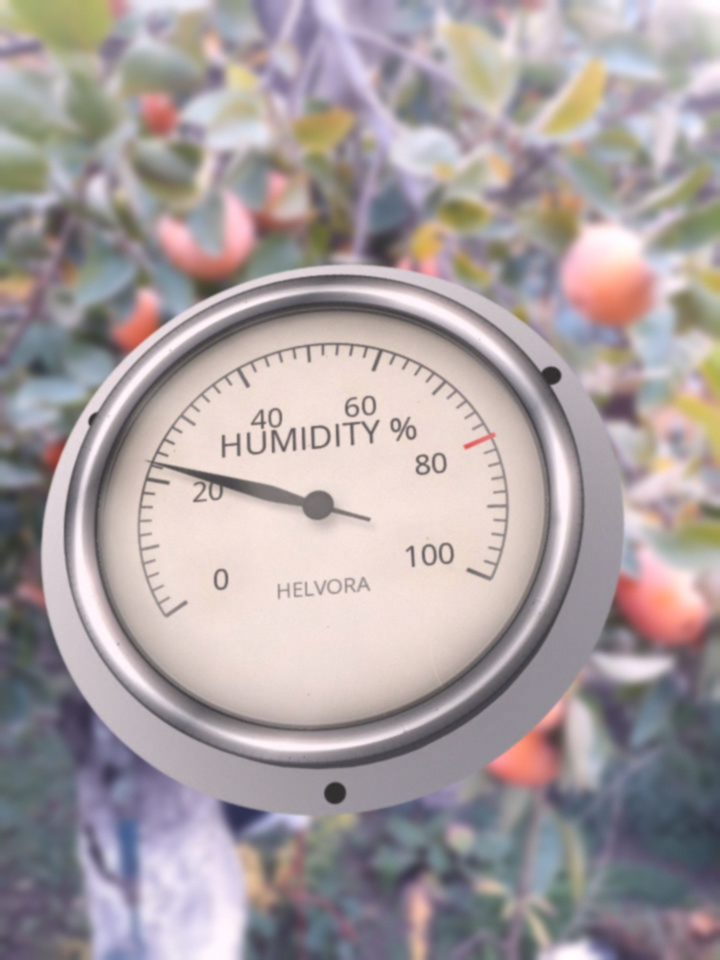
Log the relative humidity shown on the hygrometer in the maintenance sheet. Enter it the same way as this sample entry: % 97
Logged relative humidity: % 22
